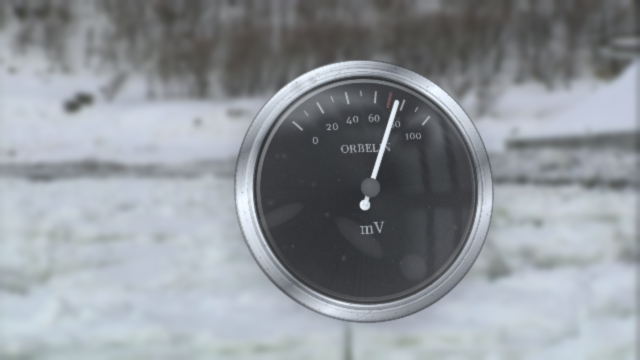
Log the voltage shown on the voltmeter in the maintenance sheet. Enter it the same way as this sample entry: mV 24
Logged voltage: mV 75
